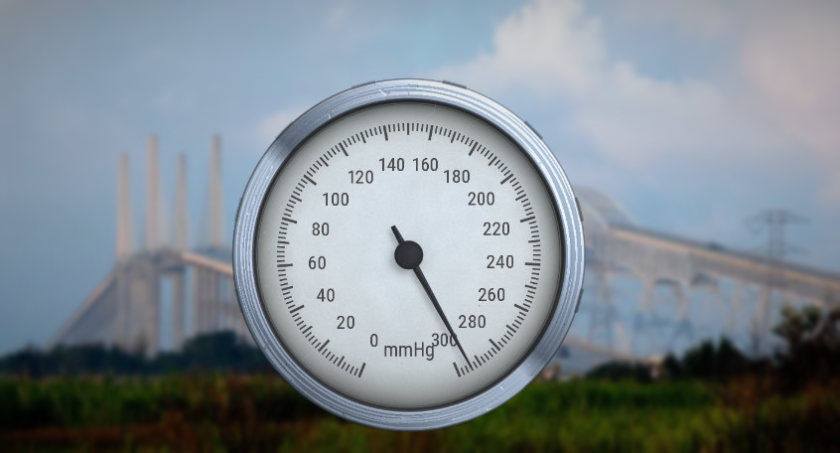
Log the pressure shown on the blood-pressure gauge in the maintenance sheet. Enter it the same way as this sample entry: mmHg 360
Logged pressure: mmHg 294
